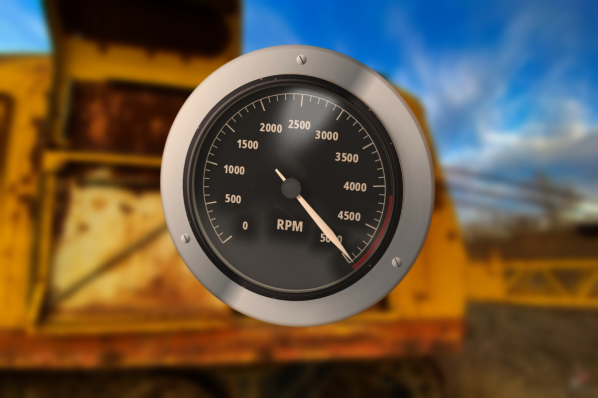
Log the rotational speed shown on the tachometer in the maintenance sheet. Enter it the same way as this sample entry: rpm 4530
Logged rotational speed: rpm 4950
